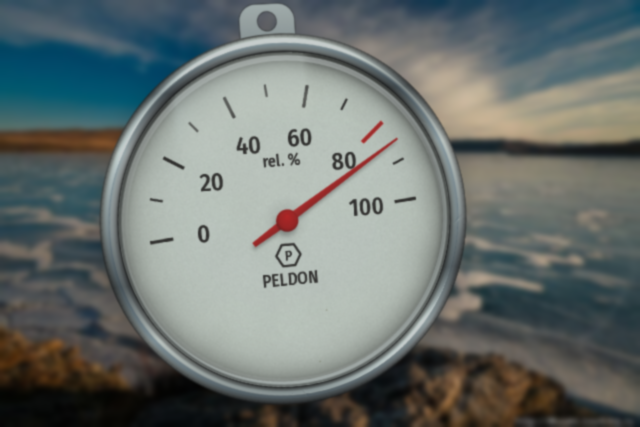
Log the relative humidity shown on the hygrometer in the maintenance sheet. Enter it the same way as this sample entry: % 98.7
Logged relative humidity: % 85
